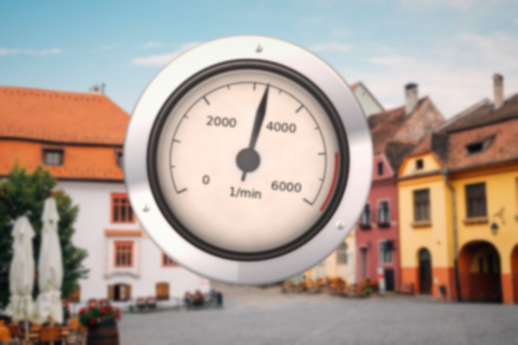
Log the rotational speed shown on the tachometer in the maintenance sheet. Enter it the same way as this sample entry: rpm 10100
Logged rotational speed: rpm 3250
